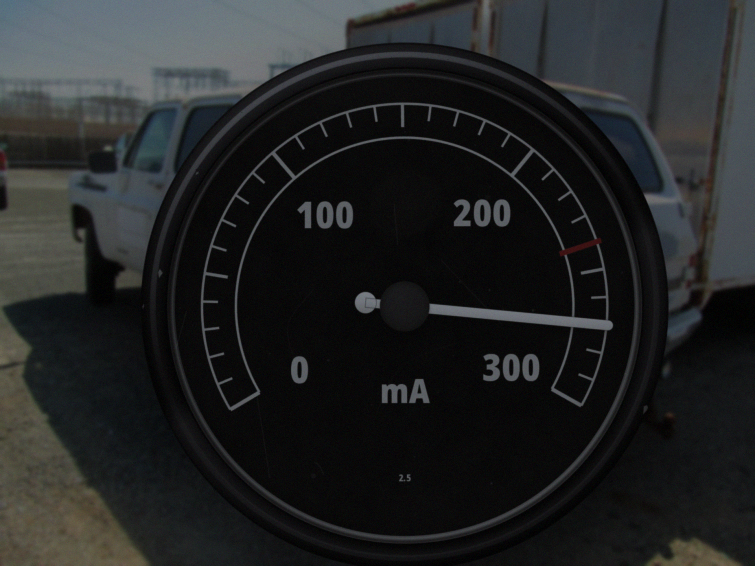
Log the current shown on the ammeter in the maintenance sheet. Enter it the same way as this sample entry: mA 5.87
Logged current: mA 270
